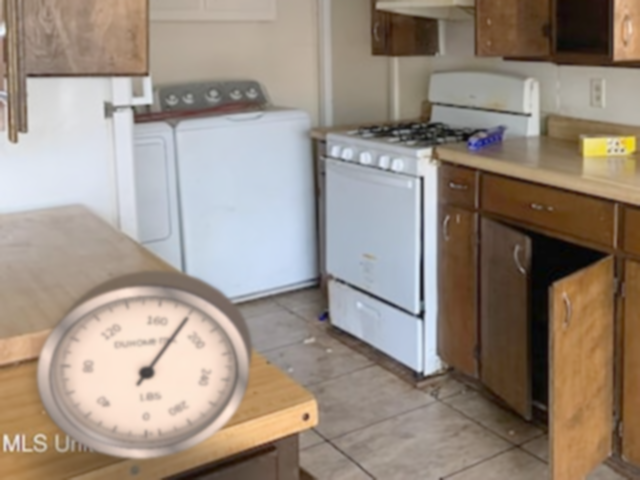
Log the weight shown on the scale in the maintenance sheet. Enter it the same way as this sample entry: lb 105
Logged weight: lb 180
